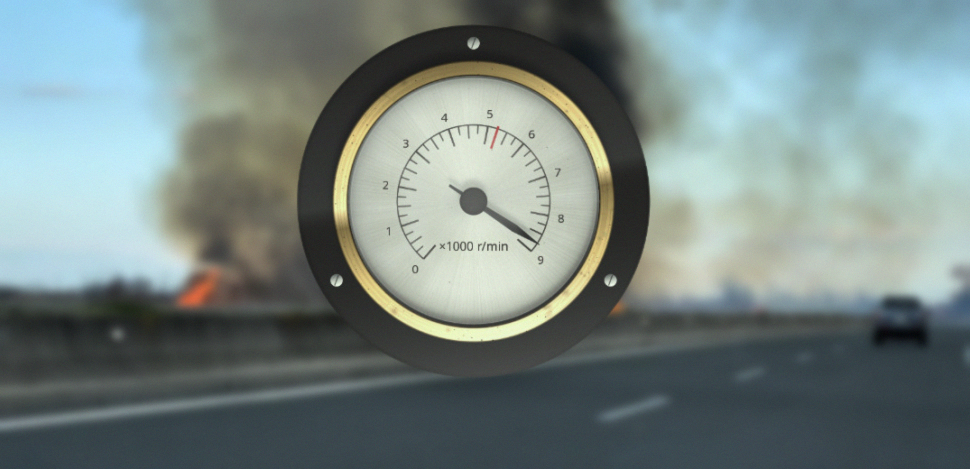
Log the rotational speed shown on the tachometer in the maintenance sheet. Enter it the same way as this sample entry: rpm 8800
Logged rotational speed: rpm 8750
